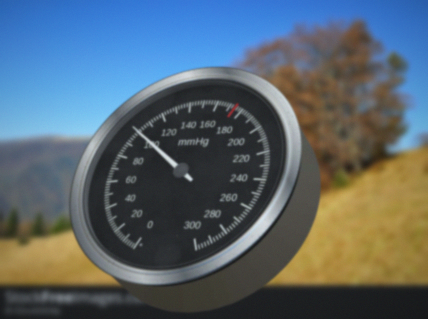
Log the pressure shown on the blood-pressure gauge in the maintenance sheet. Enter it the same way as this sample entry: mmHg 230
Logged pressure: mmHg 100
